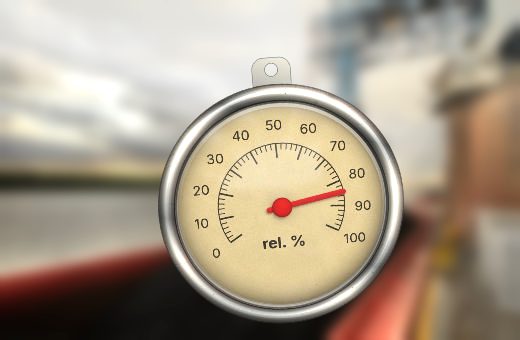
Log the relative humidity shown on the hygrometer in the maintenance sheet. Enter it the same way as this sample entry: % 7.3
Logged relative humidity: % 84
